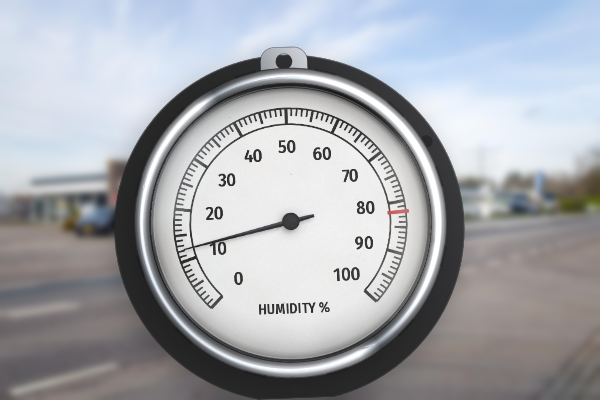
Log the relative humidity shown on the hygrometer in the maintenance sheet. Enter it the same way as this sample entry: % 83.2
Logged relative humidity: % 12
